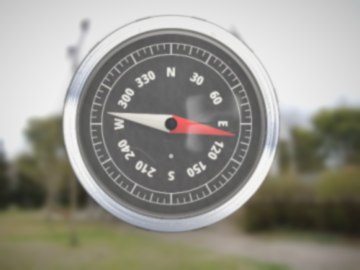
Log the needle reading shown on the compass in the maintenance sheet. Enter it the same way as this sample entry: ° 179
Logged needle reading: ° 100
